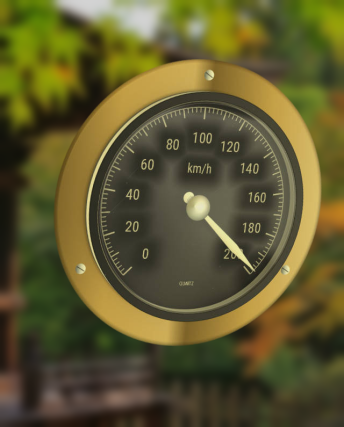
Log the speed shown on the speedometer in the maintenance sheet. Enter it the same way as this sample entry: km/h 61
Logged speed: km/h 198
